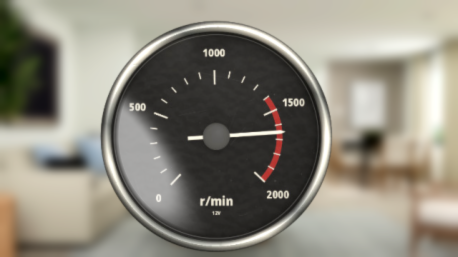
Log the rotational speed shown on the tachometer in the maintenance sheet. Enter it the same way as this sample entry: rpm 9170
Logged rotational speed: rpm 1650
